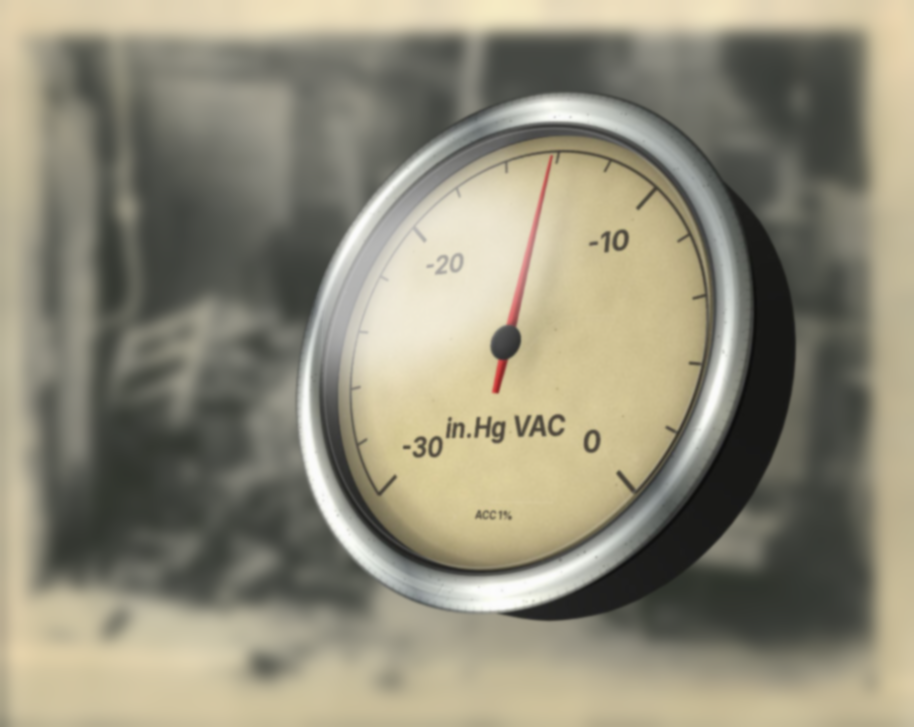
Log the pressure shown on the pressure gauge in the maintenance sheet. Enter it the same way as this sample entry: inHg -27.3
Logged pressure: inHg -14
